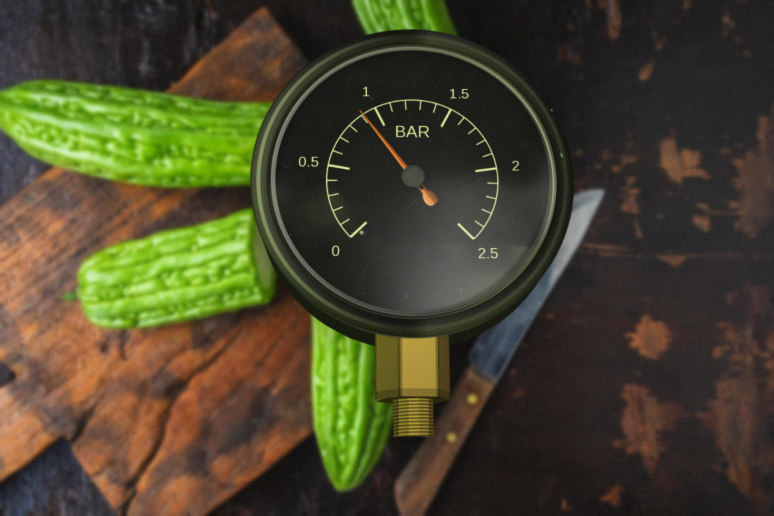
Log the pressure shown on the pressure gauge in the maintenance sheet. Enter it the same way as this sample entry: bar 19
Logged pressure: bar 0.9
